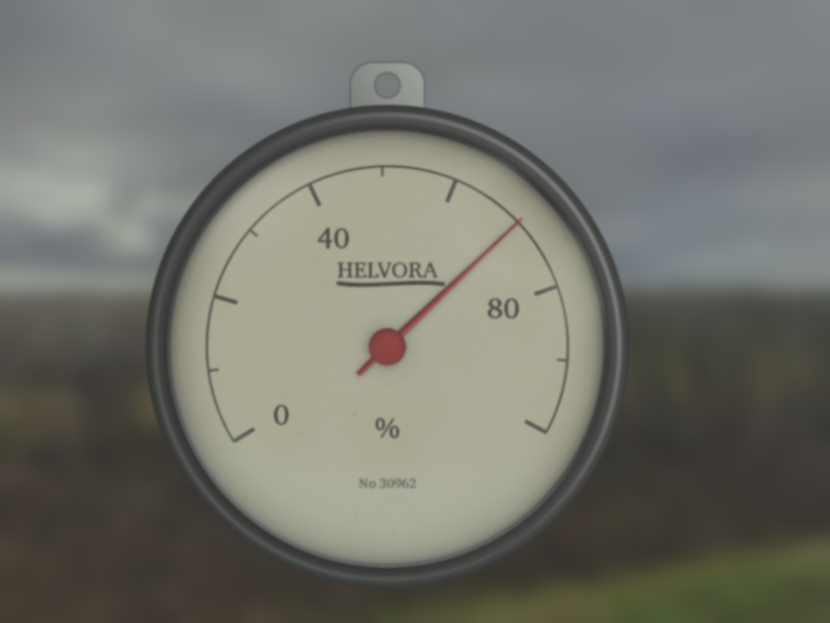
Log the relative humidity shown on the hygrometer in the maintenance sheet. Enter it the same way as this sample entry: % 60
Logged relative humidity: % 70
